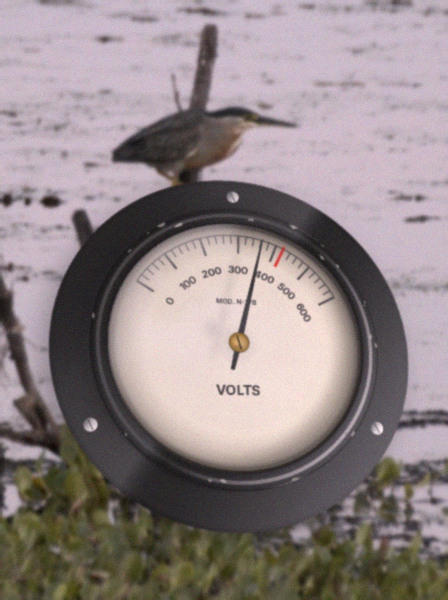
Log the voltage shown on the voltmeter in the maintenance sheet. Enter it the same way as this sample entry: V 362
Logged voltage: V 360
